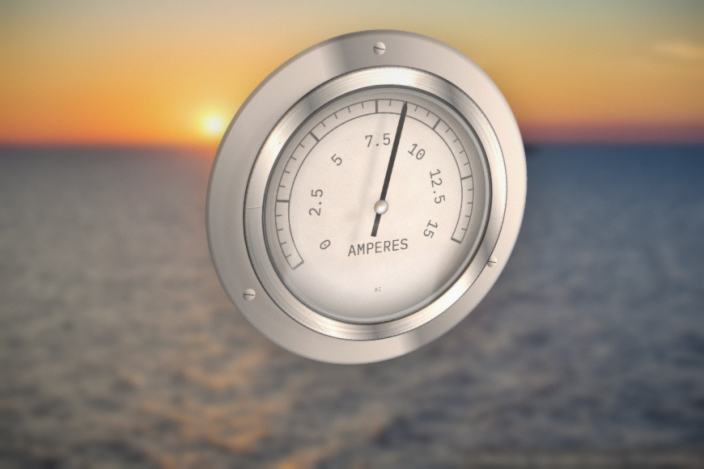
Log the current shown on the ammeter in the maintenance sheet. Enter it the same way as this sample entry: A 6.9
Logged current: A 8.5
